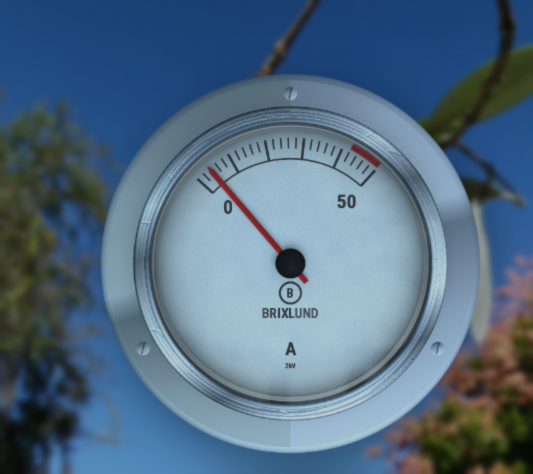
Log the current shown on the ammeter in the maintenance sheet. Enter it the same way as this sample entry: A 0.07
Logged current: A 4
